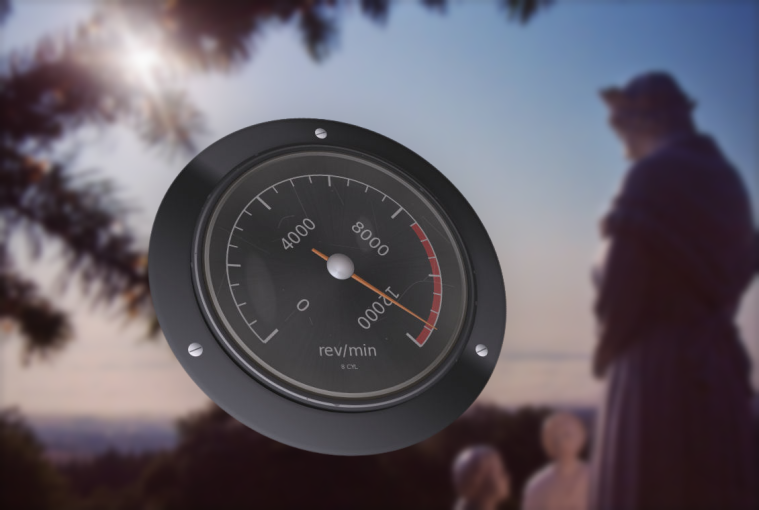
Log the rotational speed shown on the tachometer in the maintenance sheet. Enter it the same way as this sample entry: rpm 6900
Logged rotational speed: rpm 11500
